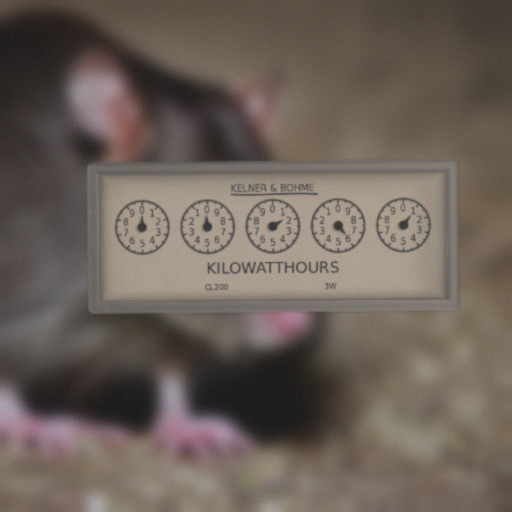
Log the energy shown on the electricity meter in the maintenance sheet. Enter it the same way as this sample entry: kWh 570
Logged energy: kWh 161
